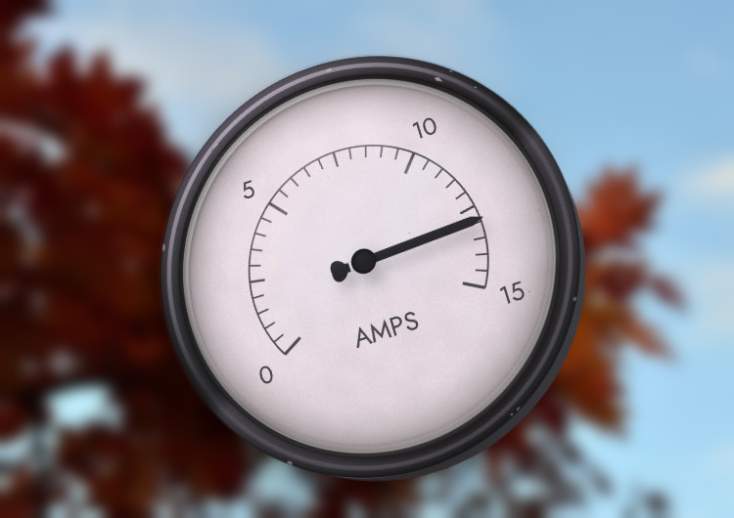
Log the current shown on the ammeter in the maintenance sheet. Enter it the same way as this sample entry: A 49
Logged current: A 13
